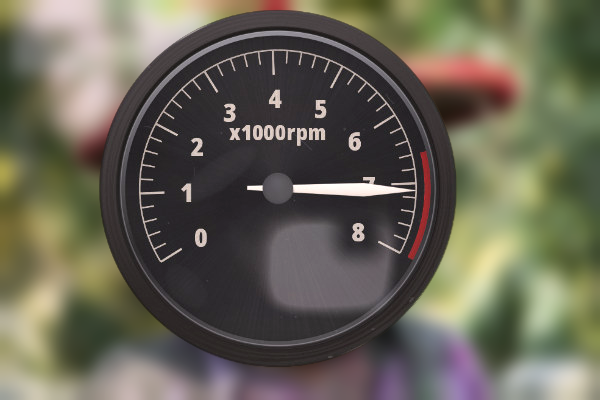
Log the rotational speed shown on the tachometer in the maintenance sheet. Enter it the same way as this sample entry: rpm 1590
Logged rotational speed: rpm 7100
